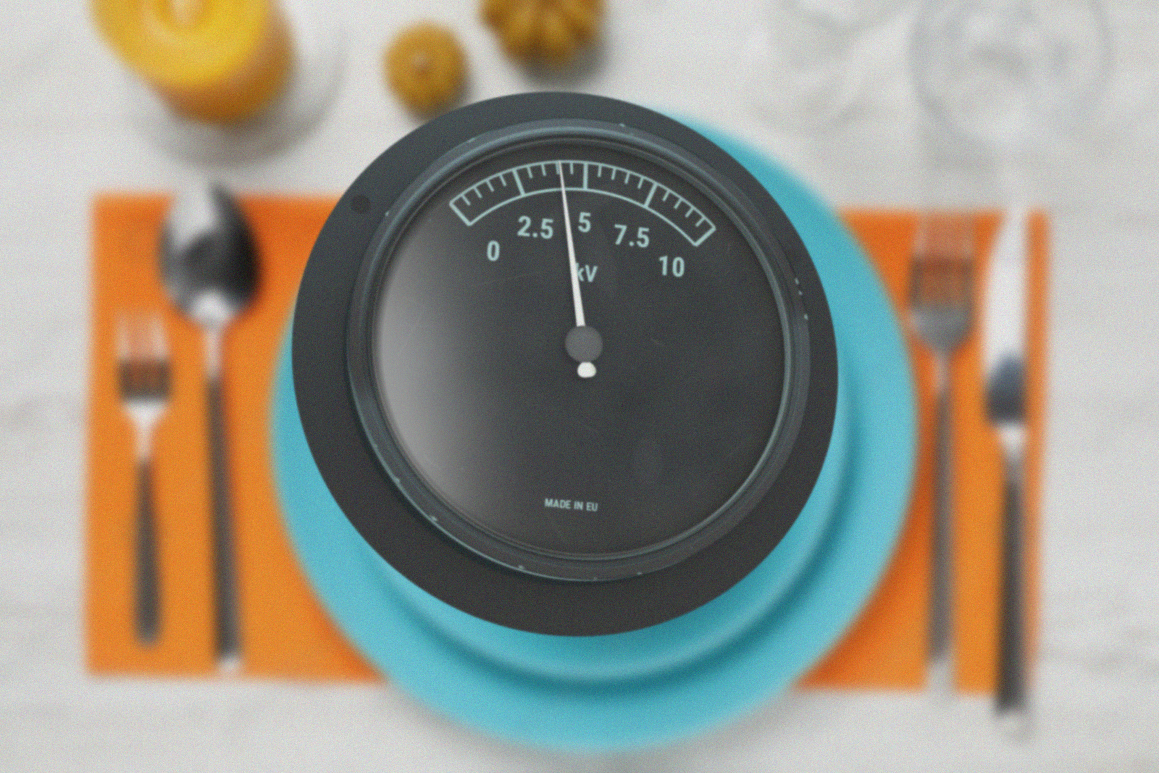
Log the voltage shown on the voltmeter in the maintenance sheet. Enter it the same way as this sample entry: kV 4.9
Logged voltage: kV 4
